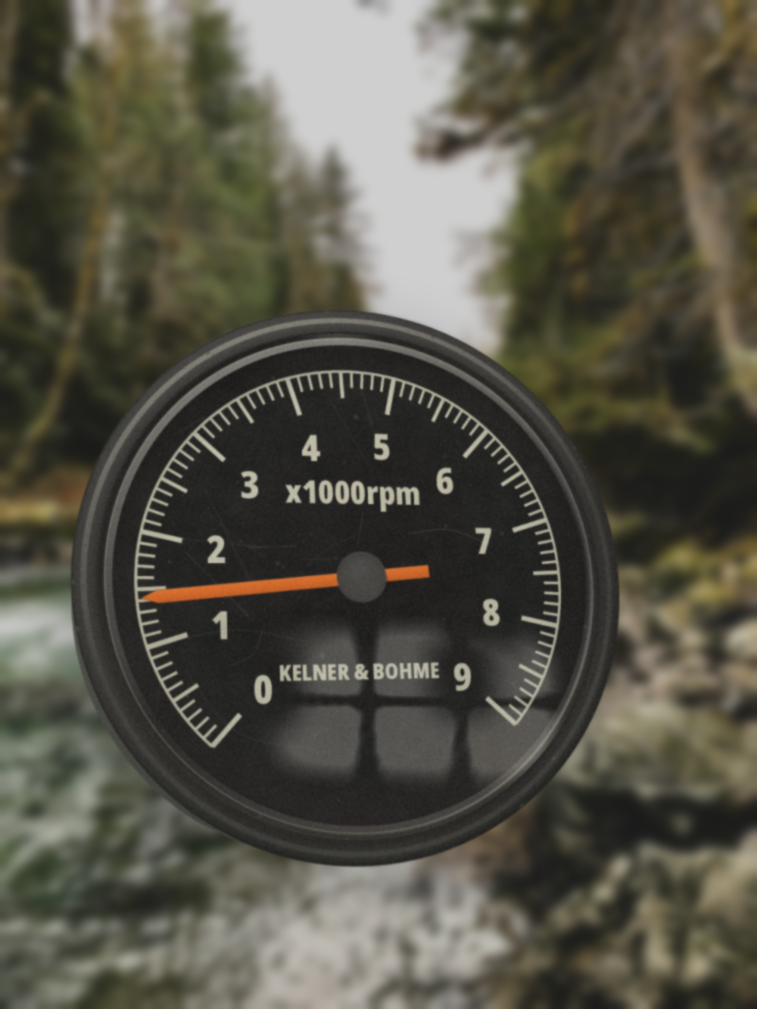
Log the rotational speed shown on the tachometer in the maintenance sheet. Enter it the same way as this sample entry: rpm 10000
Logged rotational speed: rpm 1400
